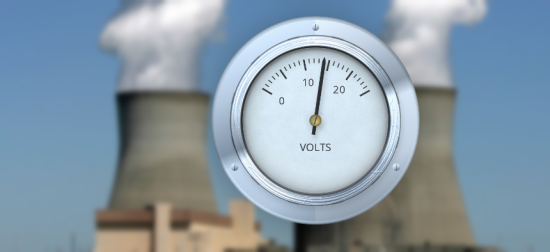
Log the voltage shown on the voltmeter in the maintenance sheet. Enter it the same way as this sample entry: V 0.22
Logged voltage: V 14
